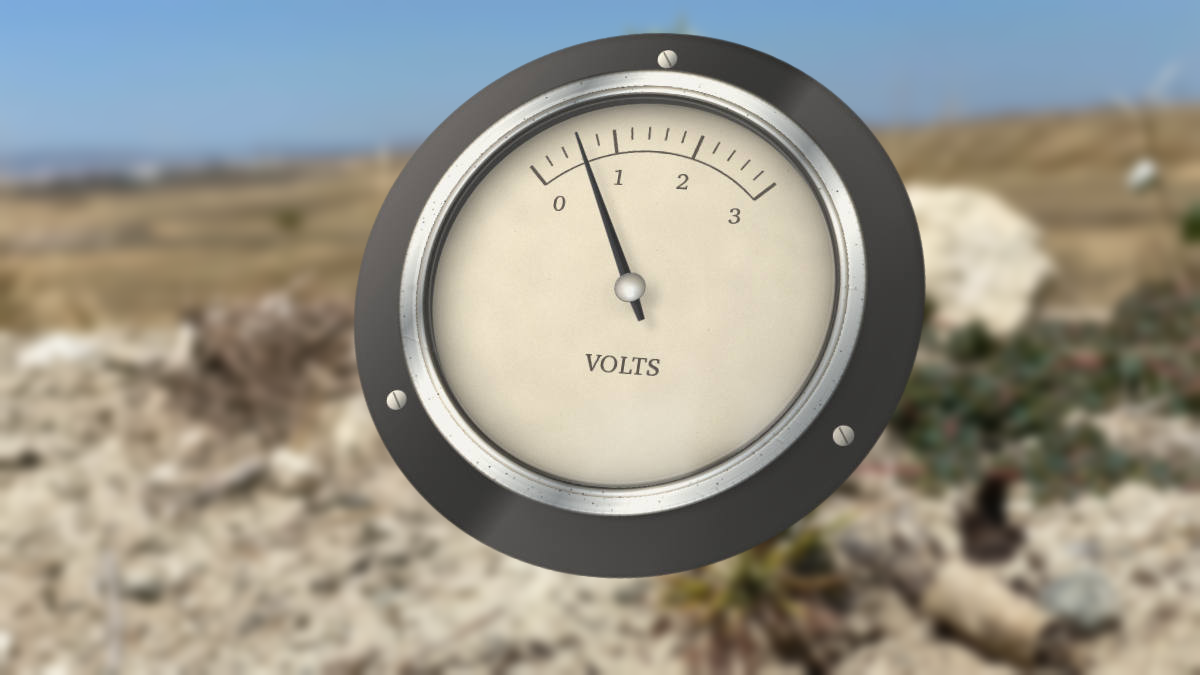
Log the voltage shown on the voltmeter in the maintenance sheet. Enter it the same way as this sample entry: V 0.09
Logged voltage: V 0.6
